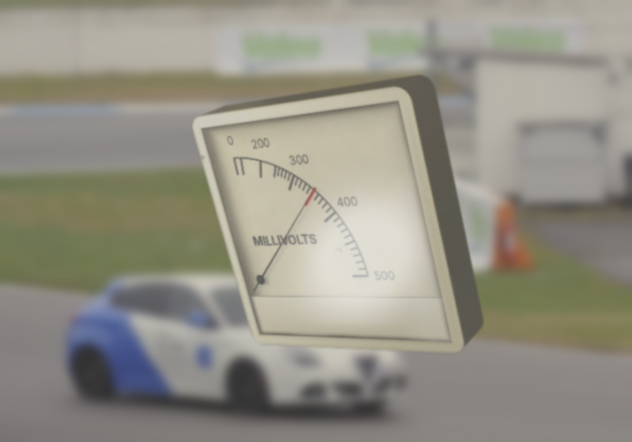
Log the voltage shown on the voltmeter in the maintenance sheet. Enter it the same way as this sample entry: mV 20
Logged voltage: mV 350
